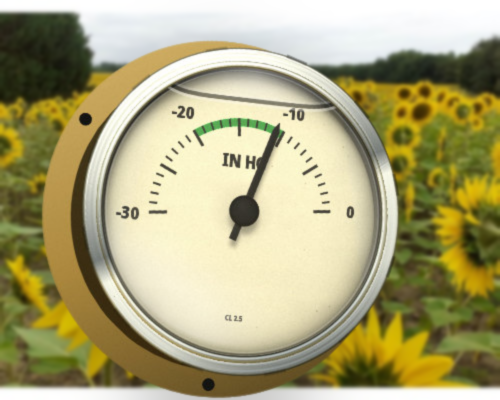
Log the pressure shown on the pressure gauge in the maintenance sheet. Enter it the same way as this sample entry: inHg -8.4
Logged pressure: inHg -11
